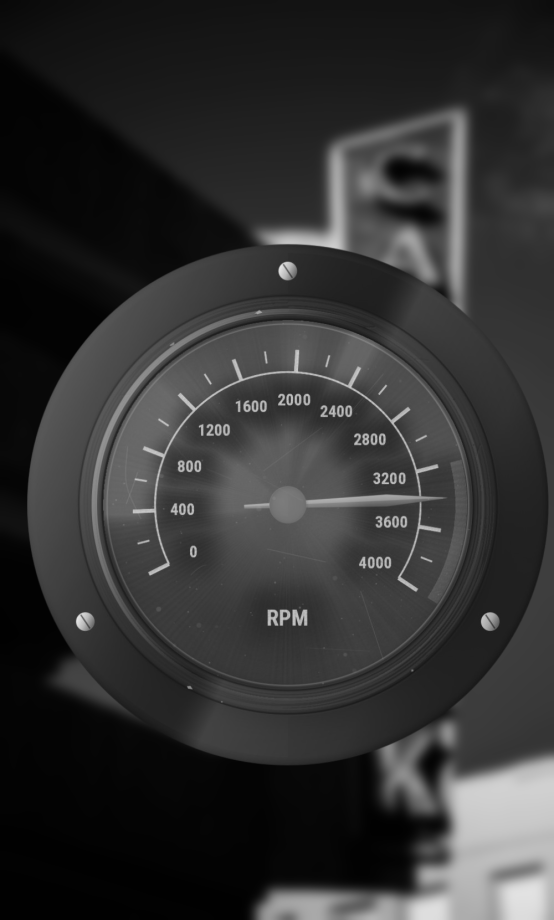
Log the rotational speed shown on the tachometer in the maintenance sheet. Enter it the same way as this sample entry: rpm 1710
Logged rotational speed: rpm 3400
